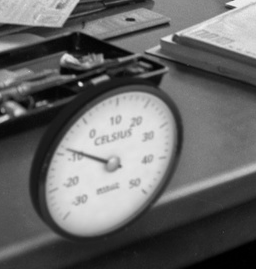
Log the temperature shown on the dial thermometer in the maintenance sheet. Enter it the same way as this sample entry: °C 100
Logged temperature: °C -8
